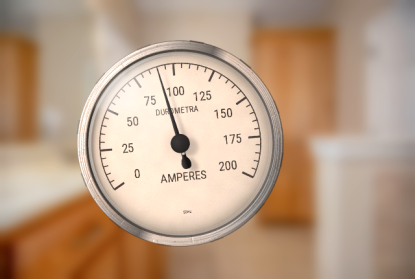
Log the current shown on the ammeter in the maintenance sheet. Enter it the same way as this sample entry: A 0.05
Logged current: A 90
